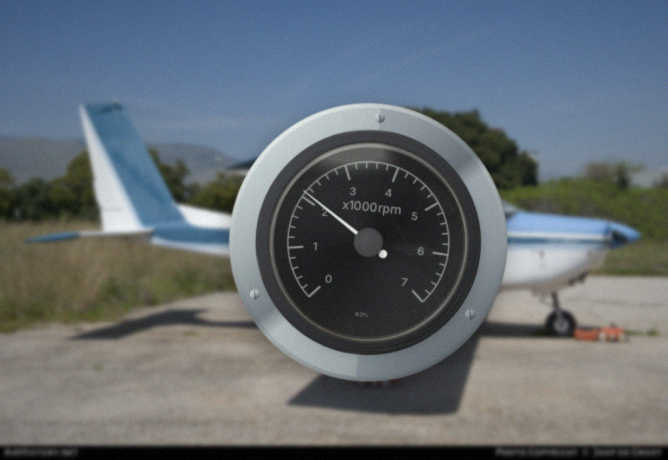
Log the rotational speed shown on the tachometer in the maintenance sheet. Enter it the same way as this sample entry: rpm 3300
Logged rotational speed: rpm 2100
